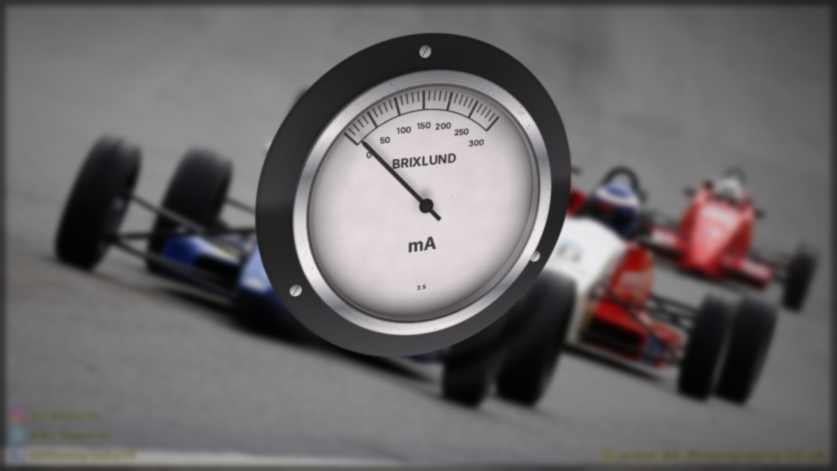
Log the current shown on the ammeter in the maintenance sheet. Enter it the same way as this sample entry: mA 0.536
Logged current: mA 10
